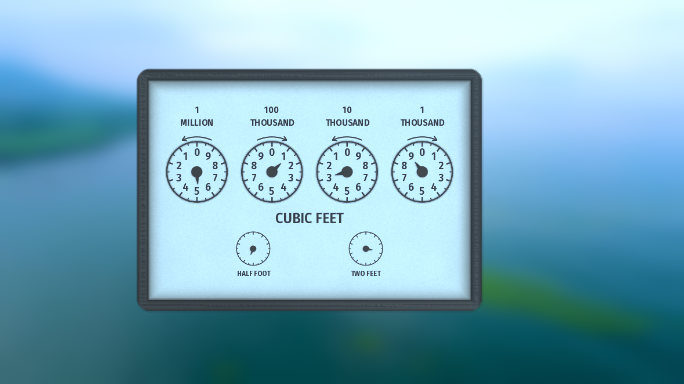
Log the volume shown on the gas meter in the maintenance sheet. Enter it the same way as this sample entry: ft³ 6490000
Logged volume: ft³ 512900
